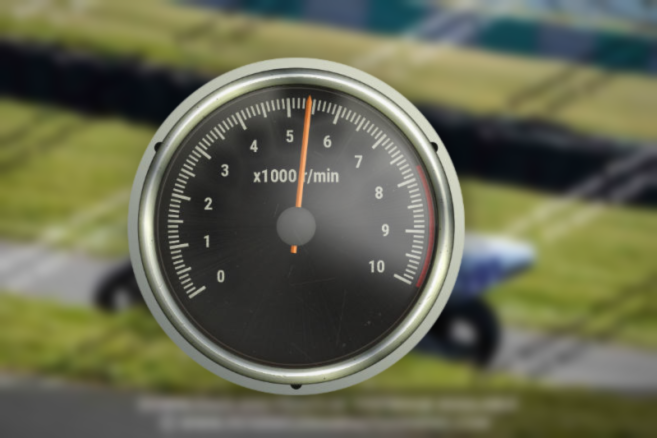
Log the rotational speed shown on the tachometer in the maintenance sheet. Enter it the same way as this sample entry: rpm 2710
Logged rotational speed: rpm 5400
